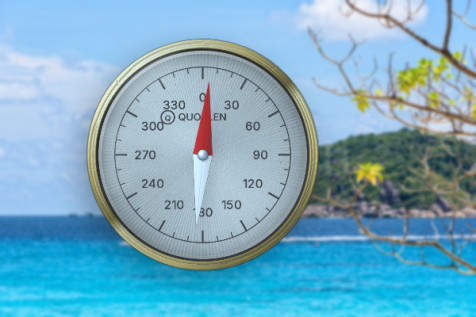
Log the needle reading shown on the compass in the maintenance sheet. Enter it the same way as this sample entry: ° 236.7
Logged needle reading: ° 5
